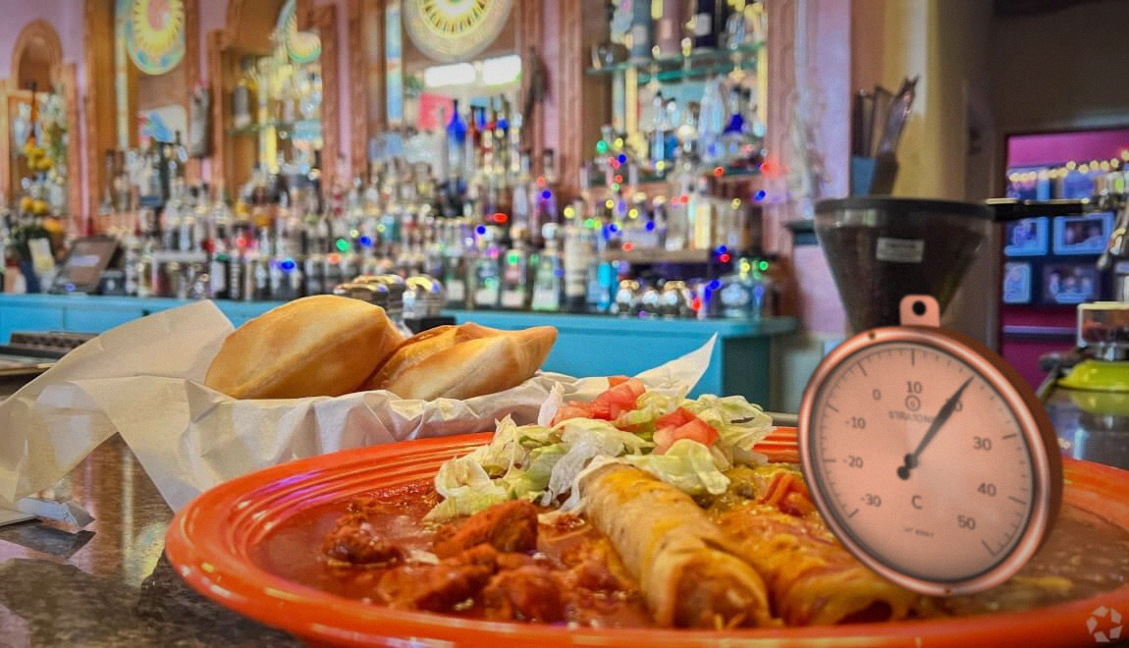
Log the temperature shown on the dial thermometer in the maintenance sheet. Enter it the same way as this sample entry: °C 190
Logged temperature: °C 20
